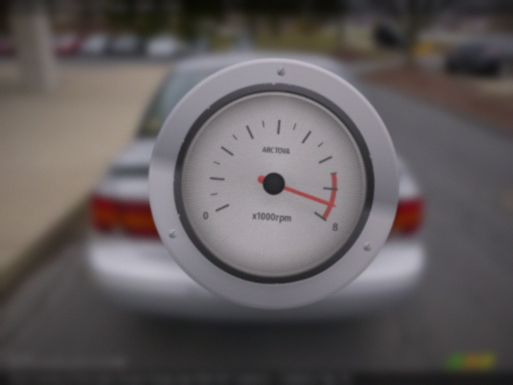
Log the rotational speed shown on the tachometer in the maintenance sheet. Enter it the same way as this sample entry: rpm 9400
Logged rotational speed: rpm 7500
